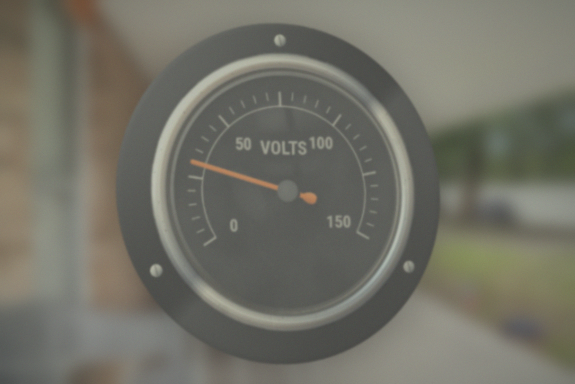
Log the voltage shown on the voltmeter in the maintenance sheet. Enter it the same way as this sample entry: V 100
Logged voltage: V 30
